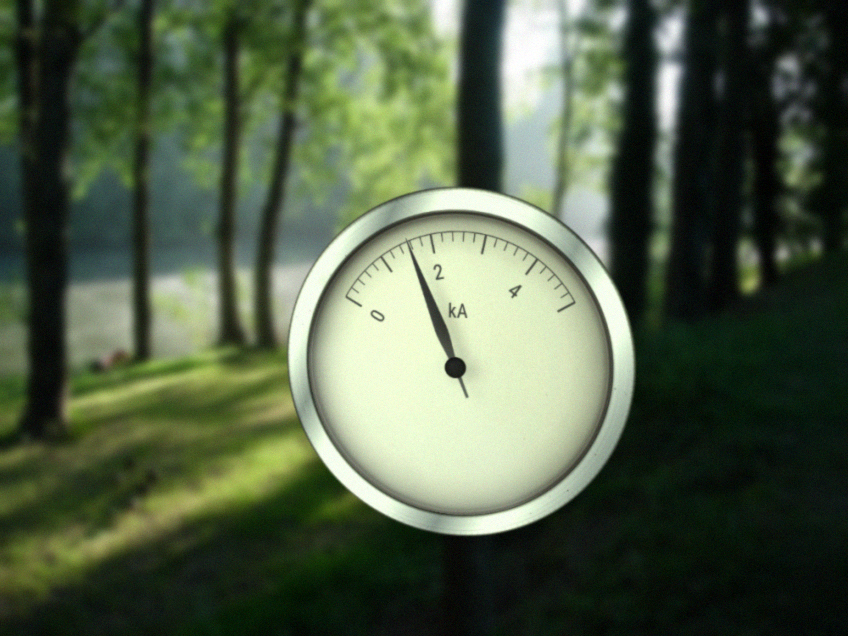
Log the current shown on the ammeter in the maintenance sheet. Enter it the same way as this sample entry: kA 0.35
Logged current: kA 1.6
